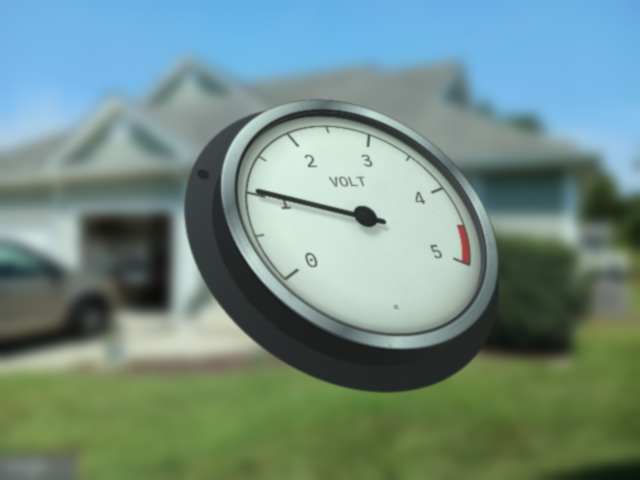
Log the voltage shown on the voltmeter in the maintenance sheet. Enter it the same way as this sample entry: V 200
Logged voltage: V 1
